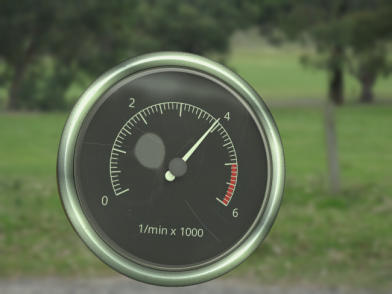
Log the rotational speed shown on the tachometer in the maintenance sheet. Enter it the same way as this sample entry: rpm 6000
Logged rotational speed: rpm 3900
